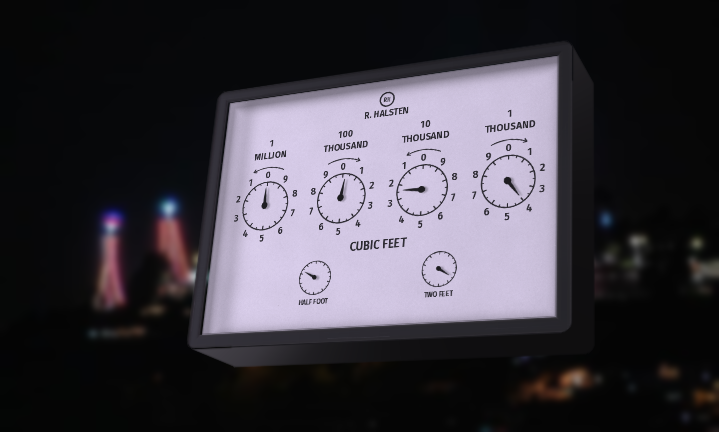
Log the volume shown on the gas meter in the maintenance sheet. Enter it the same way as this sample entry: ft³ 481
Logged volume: ft³ 2400
